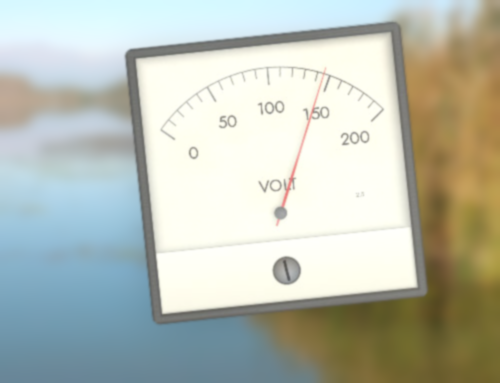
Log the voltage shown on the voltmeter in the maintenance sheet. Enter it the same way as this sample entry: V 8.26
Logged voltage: V 145
